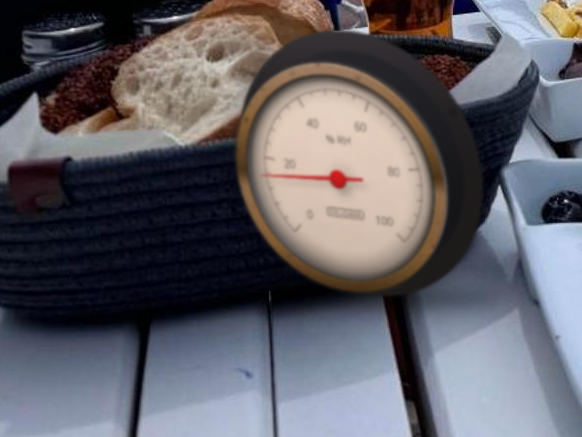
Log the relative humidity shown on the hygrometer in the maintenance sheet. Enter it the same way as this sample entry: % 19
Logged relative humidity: % 16
